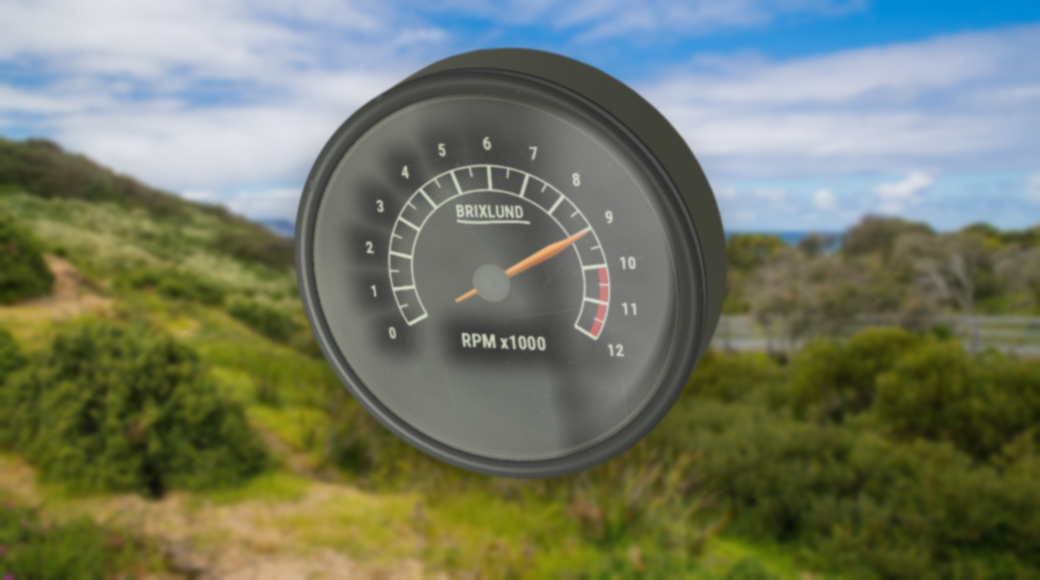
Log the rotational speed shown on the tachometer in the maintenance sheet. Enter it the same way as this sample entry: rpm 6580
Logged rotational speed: rpm 9000
